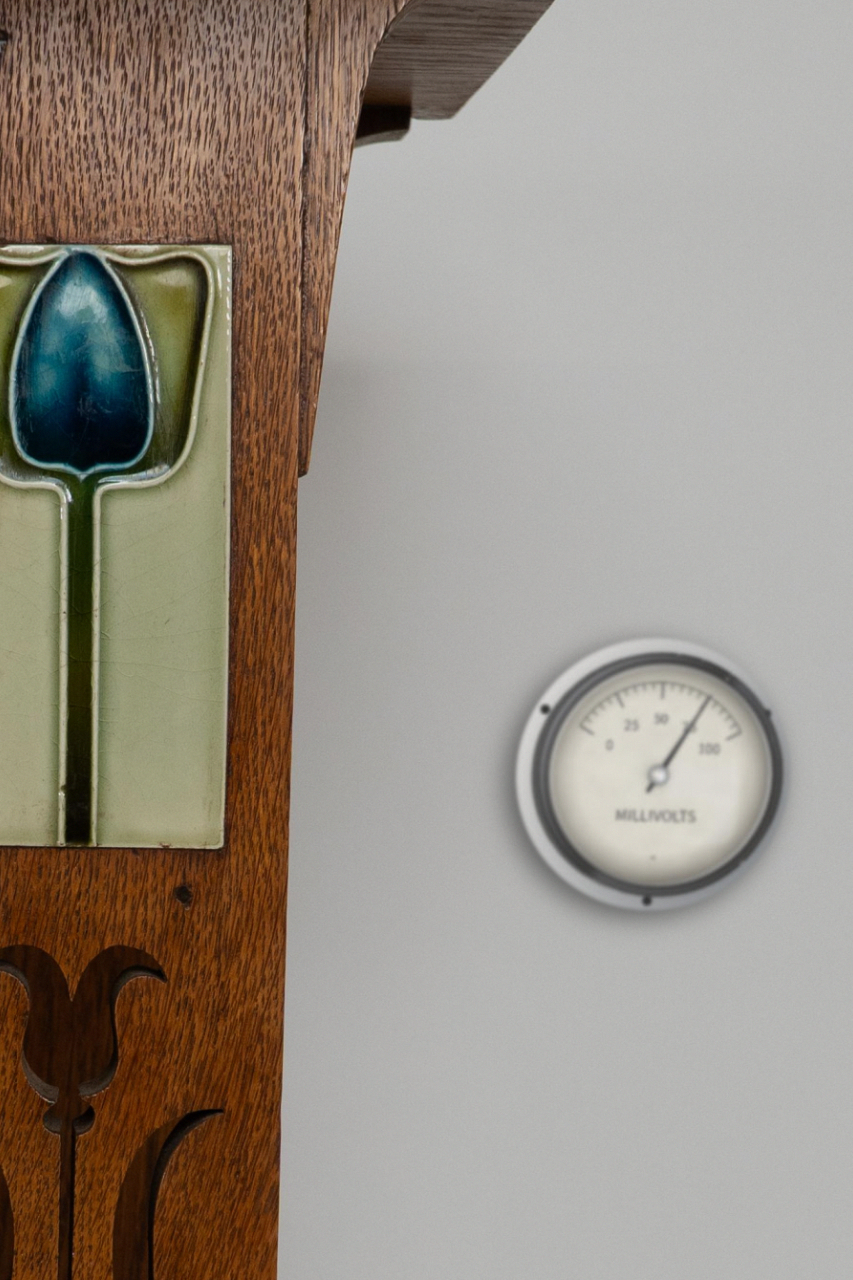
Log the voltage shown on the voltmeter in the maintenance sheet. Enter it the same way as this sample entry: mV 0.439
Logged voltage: mV 75
